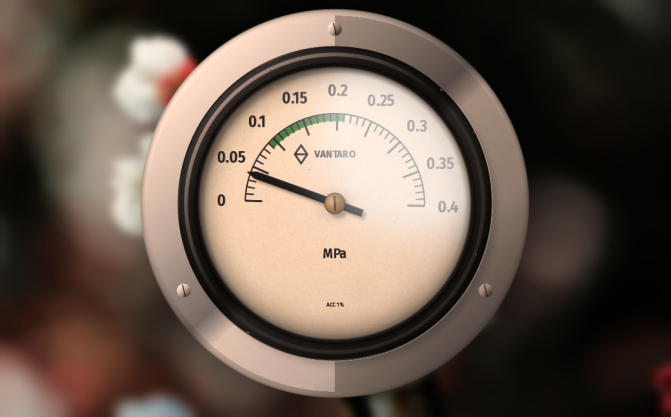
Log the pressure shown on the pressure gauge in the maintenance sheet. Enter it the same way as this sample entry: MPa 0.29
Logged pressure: MPa 0.04
